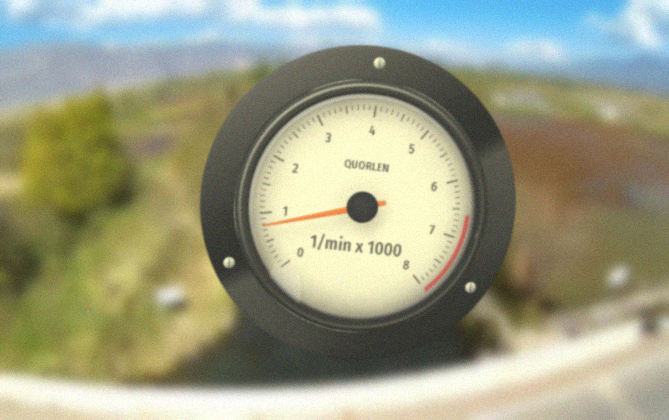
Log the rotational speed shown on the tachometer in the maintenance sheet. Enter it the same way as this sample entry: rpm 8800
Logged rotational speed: rpm 800
